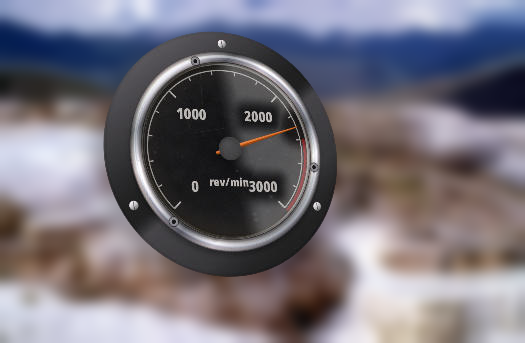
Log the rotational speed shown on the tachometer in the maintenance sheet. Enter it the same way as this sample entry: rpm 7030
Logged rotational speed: rpm 2300
